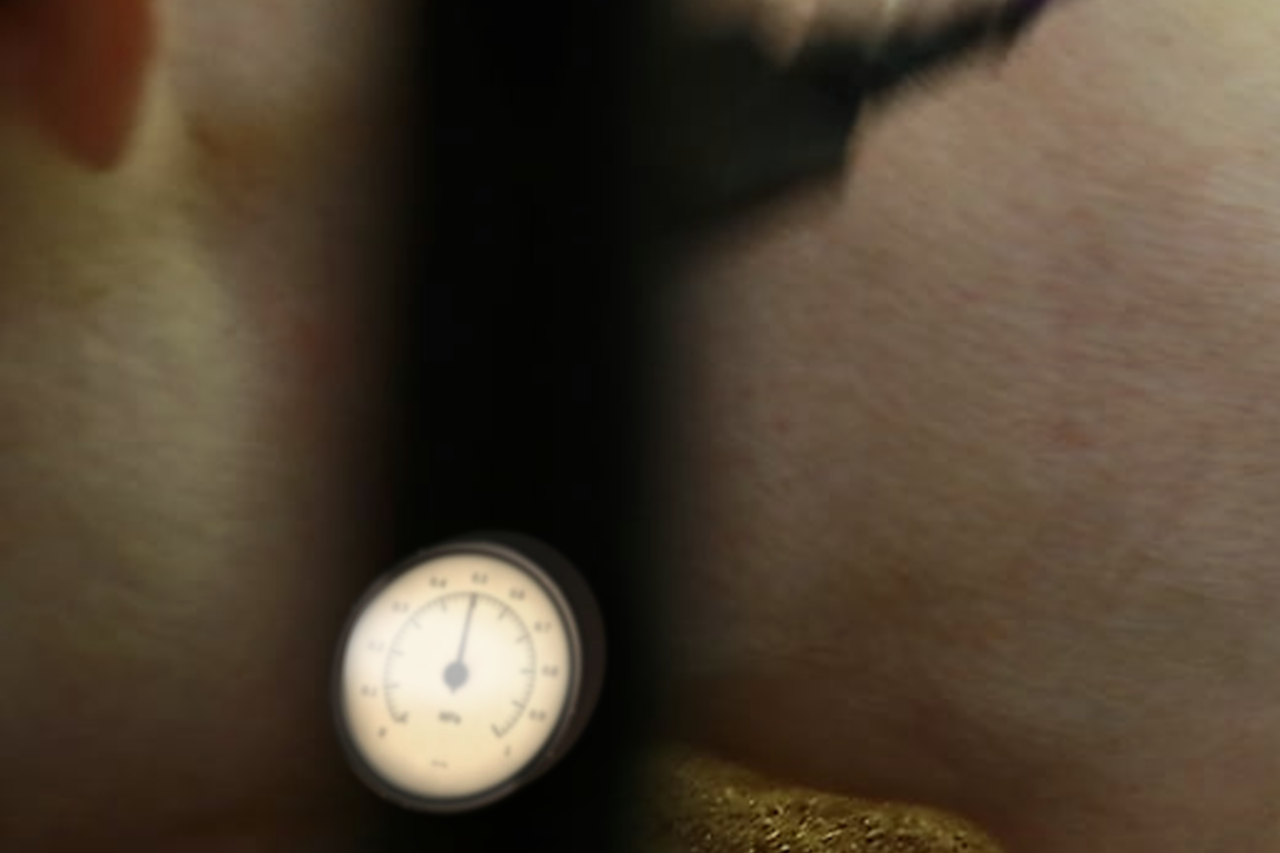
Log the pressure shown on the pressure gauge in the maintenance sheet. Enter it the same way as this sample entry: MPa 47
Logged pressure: MPa 0.5
